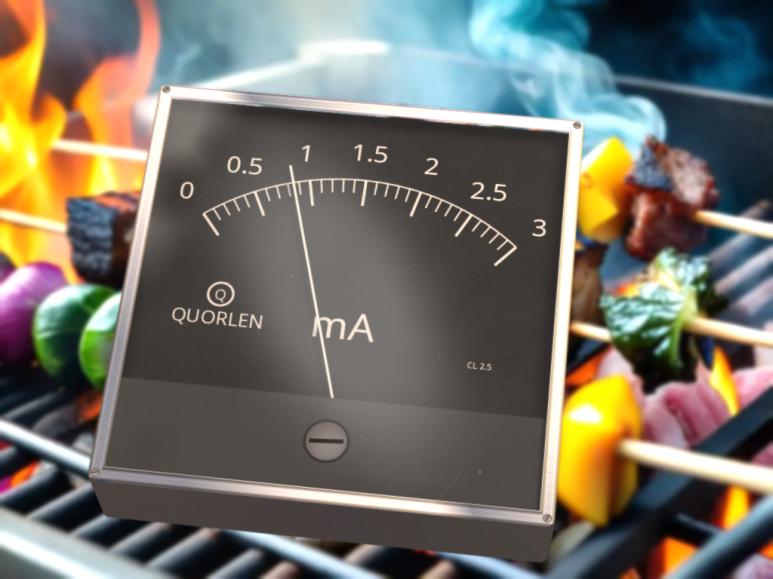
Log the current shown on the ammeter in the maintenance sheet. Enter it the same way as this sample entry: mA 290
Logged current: mA 0.85
